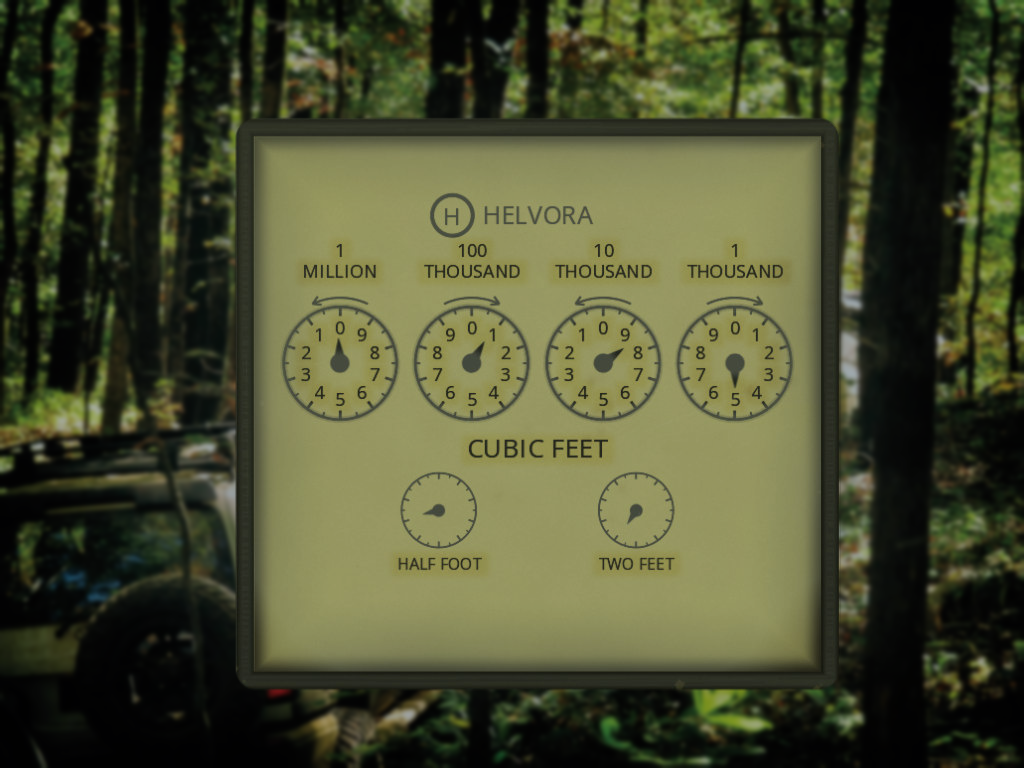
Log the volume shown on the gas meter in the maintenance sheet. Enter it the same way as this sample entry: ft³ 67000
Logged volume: ft³ 8500
